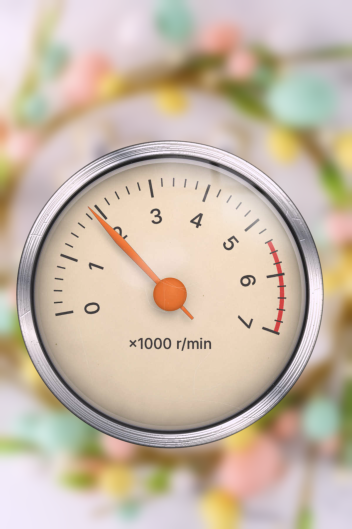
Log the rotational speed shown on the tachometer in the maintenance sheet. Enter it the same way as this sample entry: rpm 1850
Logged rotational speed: rpm 1900
